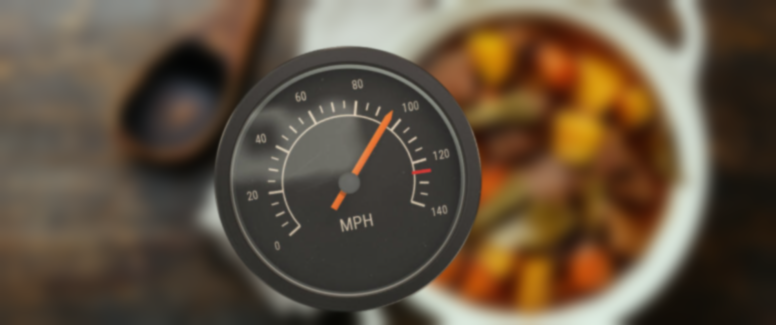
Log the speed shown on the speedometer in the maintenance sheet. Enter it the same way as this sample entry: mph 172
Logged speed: mph 95
